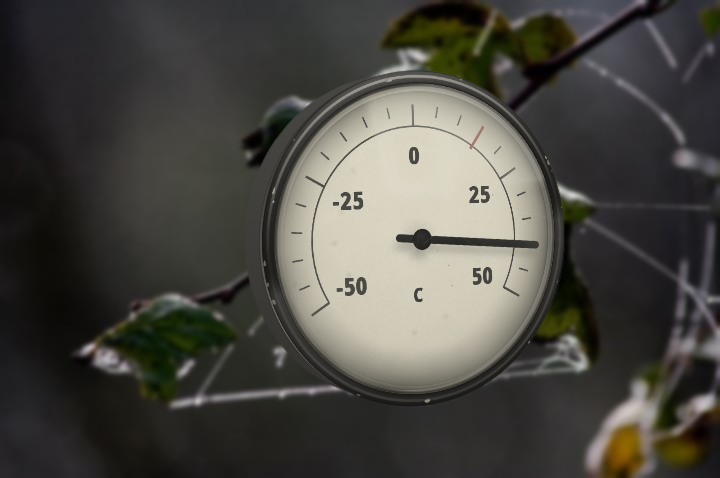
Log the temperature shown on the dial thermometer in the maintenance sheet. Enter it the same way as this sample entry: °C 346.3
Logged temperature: °C 40
